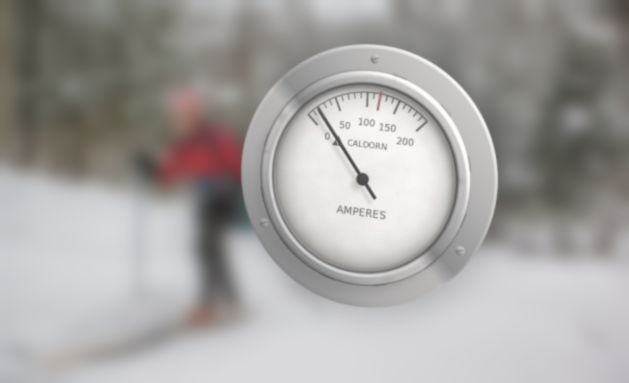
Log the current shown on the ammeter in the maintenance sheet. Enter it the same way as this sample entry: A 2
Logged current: A 20
